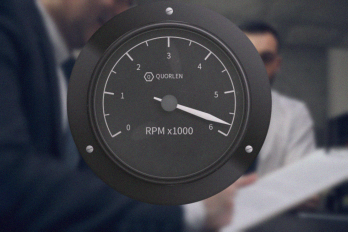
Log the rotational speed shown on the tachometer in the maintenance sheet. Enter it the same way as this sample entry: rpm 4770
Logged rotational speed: rpm 5750
